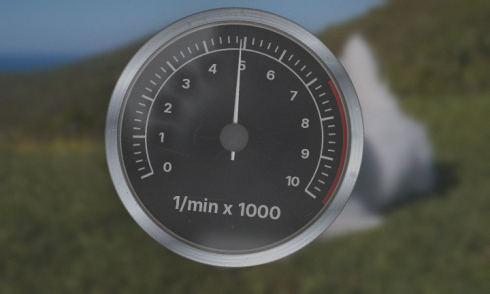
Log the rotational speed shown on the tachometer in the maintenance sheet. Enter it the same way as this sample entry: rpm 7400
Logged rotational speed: rpm 4900
